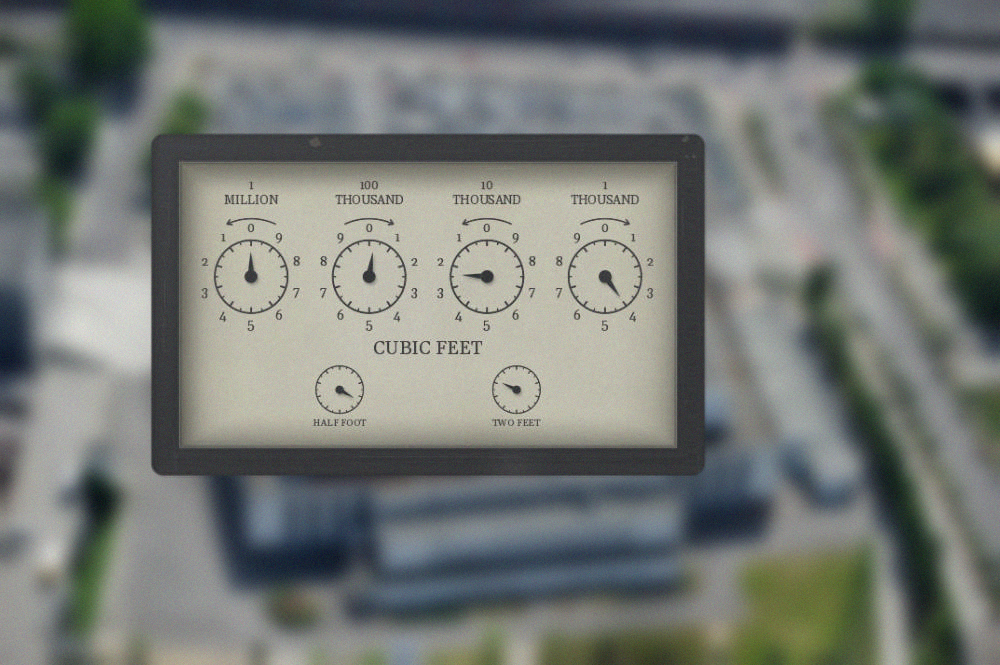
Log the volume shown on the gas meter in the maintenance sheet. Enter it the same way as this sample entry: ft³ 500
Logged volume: ft³ 2400
